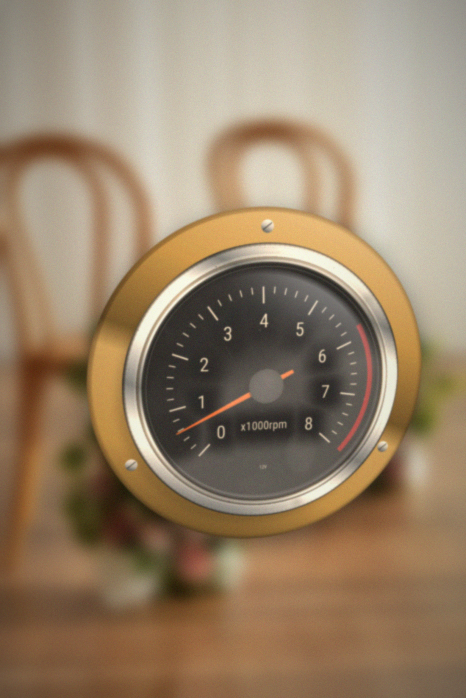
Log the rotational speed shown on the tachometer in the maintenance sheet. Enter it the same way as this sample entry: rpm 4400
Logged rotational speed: rpm 600
